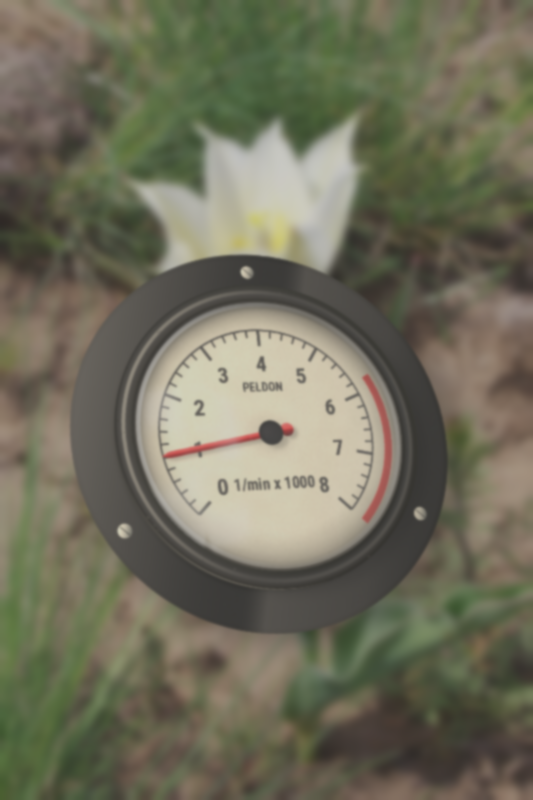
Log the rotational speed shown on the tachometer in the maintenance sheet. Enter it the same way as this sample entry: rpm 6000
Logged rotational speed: rpm 1000
